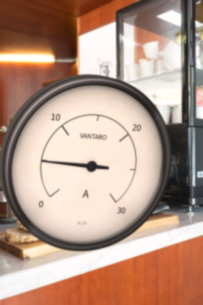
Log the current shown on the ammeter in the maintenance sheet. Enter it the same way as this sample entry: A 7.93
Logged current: A 5
